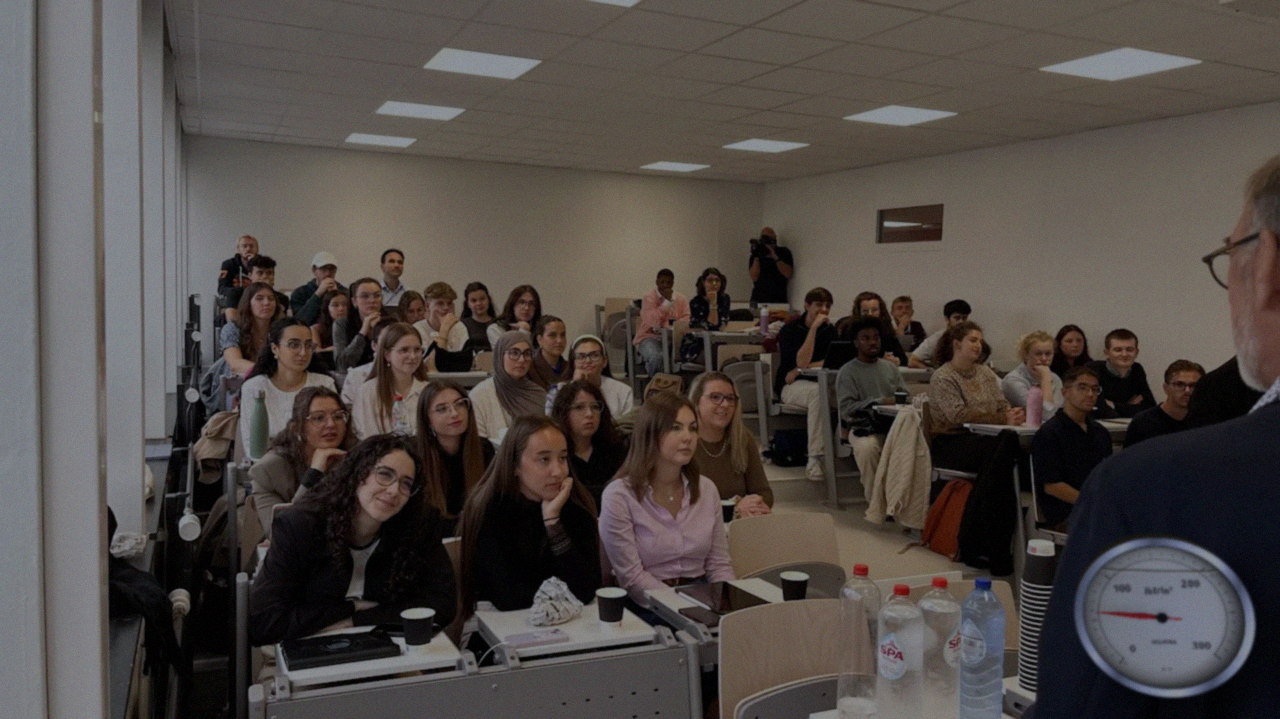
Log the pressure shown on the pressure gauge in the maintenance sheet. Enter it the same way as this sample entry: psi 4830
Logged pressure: psi 60
